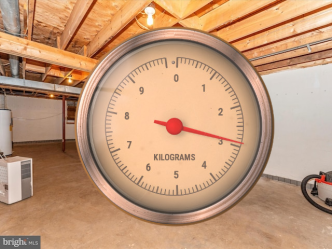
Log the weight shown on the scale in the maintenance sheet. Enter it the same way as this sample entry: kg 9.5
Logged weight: kg 2.9
